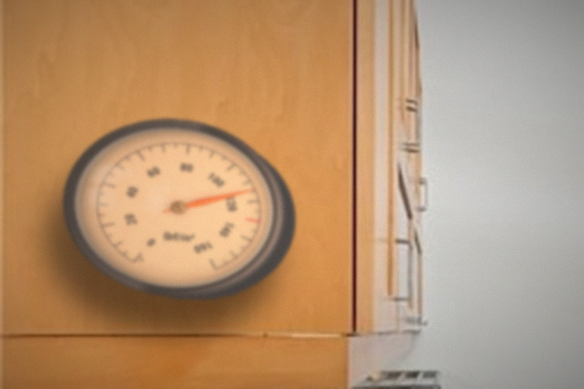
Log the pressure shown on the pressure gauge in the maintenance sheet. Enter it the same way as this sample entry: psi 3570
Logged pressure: psi 115
